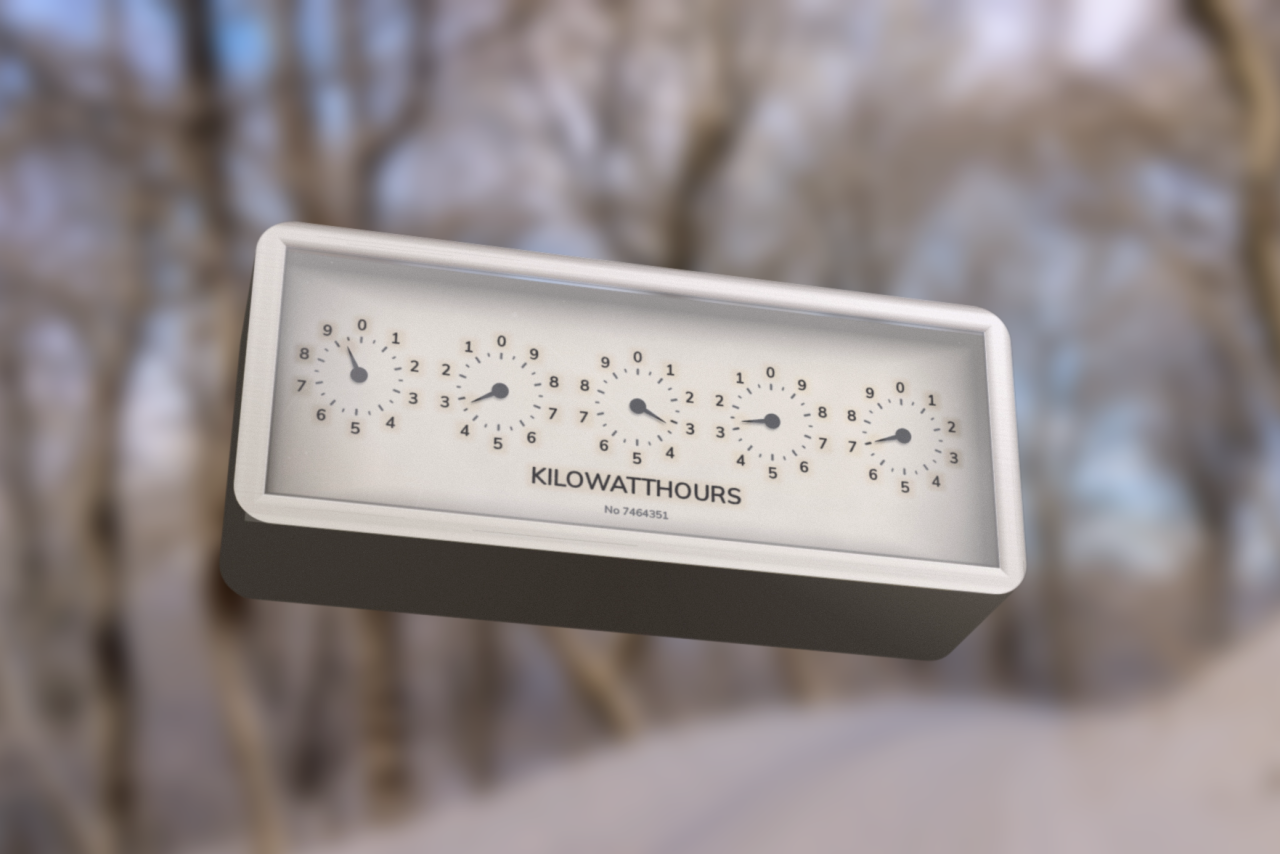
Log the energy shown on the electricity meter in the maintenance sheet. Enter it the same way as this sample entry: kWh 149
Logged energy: kWh 93327
